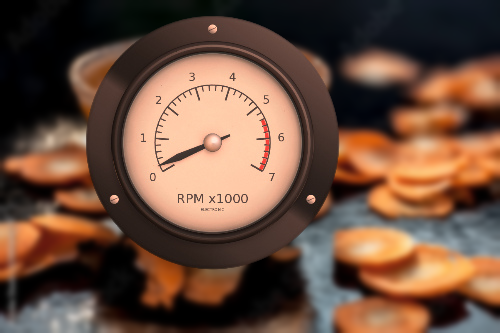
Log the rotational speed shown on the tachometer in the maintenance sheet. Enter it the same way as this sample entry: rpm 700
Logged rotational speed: rpm 200
